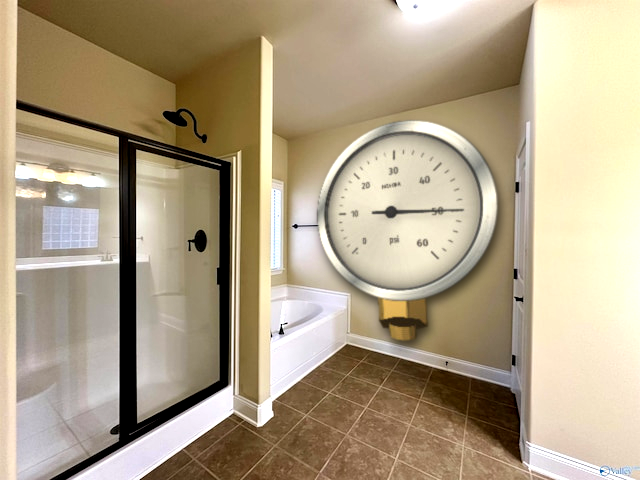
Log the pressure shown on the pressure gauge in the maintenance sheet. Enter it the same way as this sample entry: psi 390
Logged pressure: psi 50
